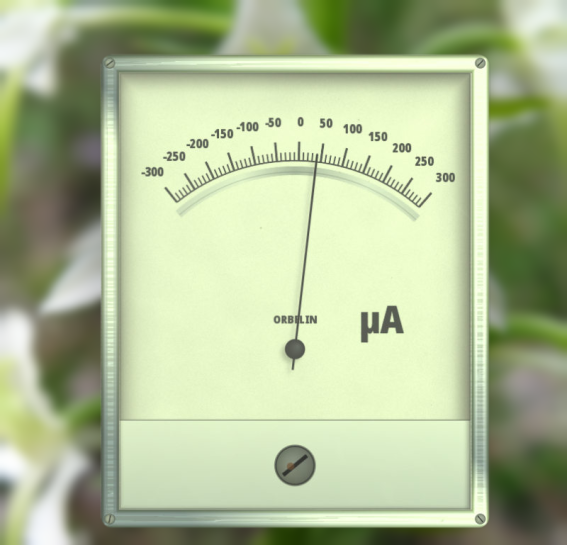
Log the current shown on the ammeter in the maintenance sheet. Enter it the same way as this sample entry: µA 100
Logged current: µA 40
